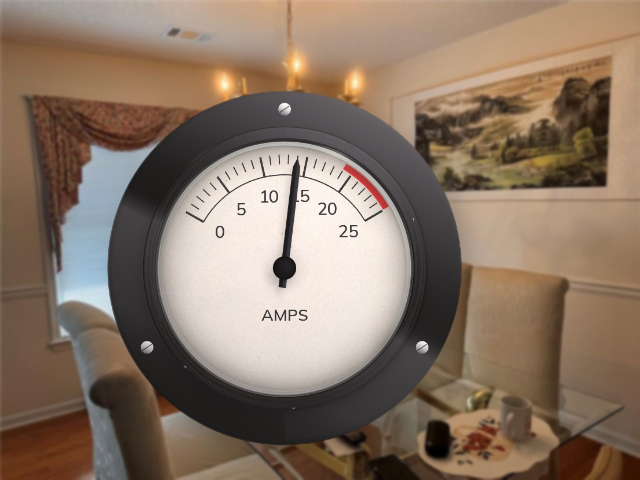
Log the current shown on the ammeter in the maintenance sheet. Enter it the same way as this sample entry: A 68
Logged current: A 14
